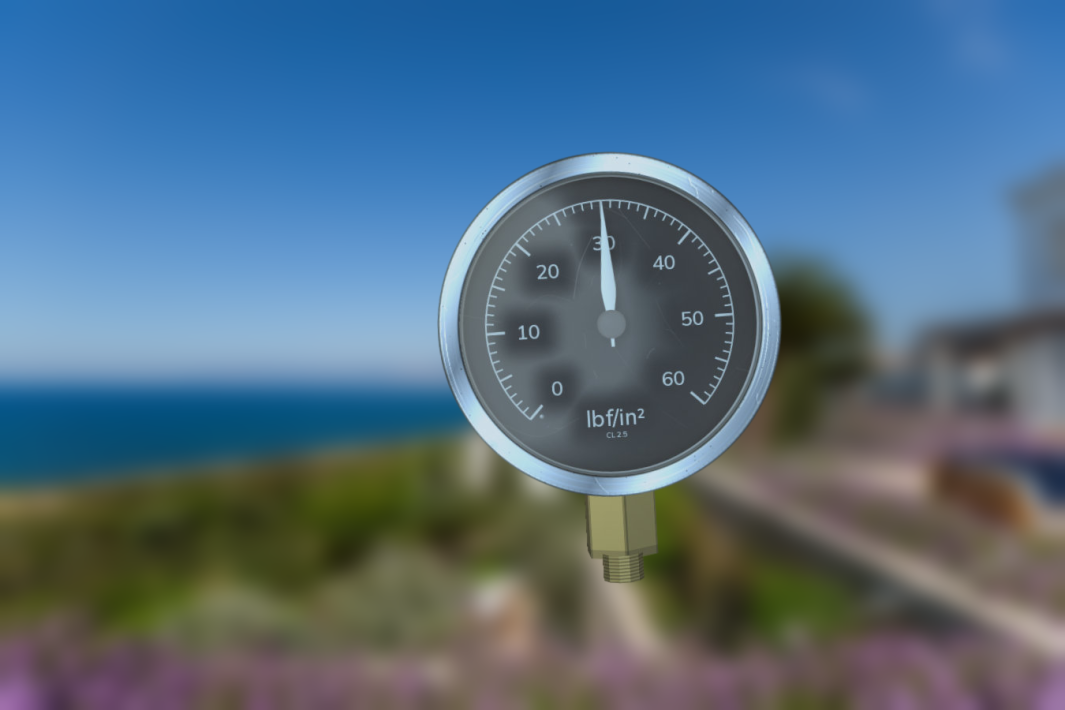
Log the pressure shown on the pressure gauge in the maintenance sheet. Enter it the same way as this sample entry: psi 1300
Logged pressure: psi 30
